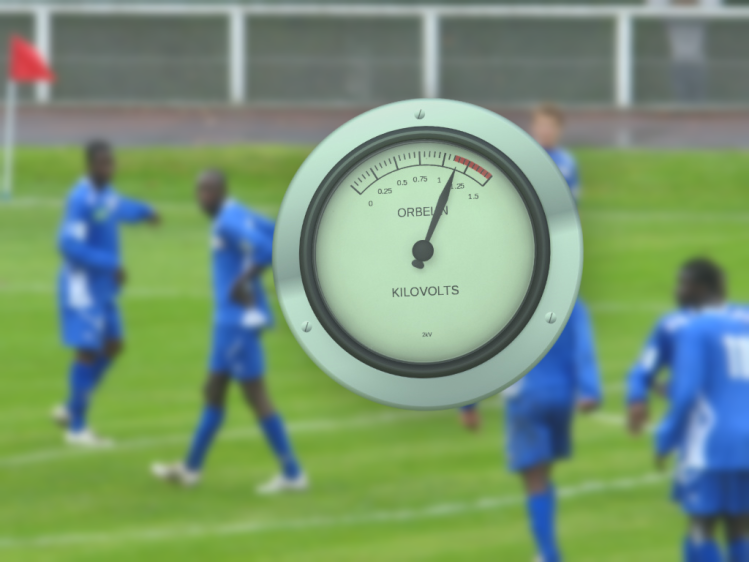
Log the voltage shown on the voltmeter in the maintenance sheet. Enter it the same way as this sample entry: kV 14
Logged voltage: kV 1.15
